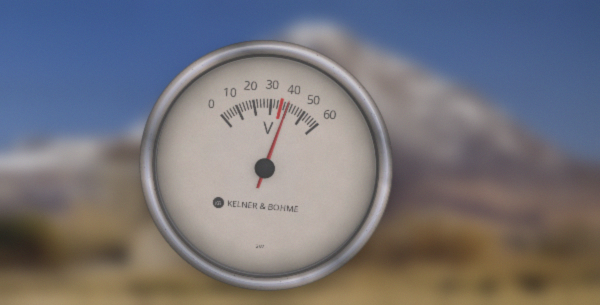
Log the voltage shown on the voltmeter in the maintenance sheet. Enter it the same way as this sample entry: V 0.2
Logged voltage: V 40
